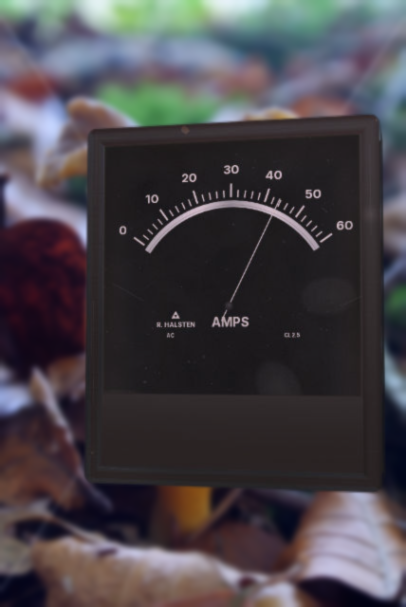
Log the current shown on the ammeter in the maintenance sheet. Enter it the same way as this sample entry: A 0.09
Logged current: A 44
